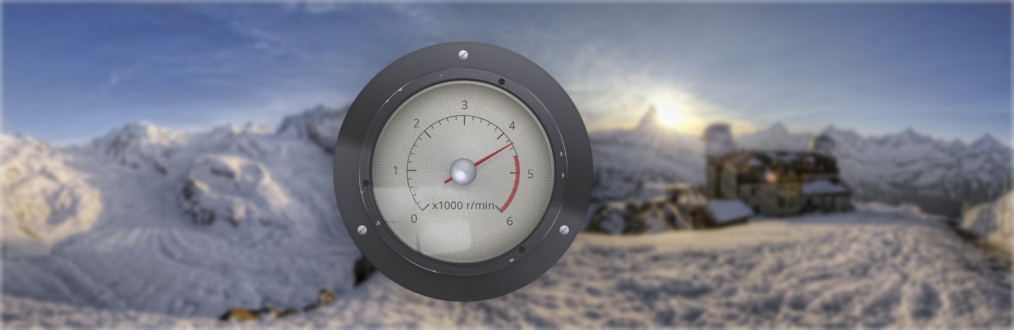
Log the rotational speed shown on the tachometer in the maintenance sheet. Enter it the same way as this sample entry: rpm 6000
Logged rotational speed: rpm 4300
